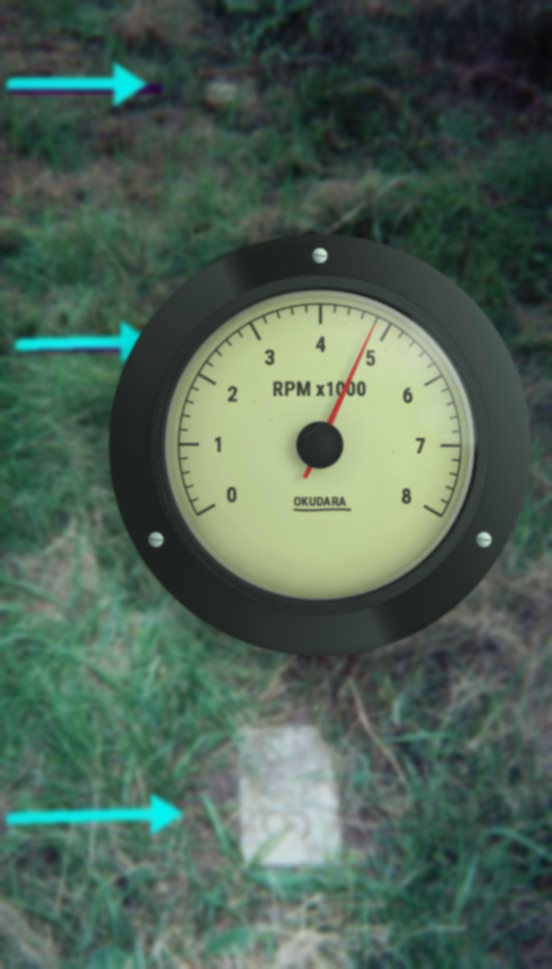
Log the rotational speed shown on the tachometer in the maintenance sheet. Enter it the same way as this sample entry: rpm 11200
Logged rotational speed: rpm 4800
